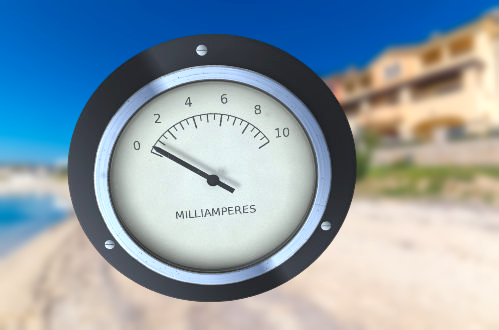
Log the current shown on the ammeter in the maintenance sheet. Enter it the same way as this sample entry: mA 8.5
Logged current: mA 0.5
